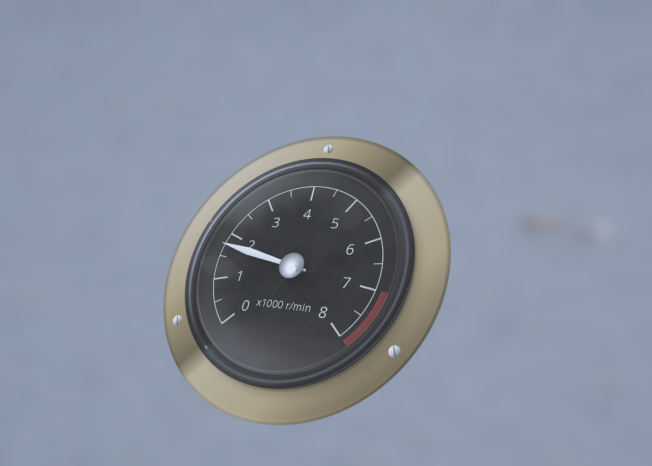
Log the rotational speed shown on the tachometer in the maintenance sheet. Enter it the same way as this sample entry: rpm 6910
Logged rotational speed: rpm 1750
